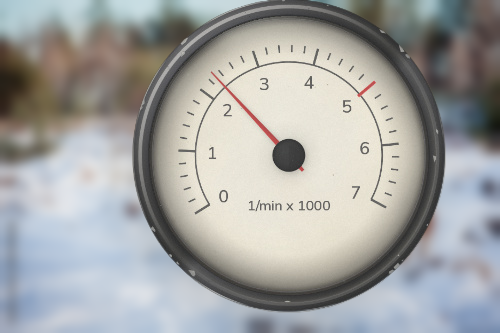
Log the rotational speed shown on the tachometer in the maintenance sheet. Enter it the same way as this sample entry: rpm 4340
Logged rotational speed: rpm 2300
